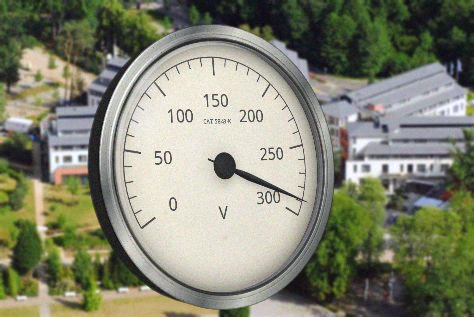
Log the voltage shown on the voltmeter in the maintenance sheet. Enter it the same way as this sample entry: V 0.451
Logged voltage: V 290
